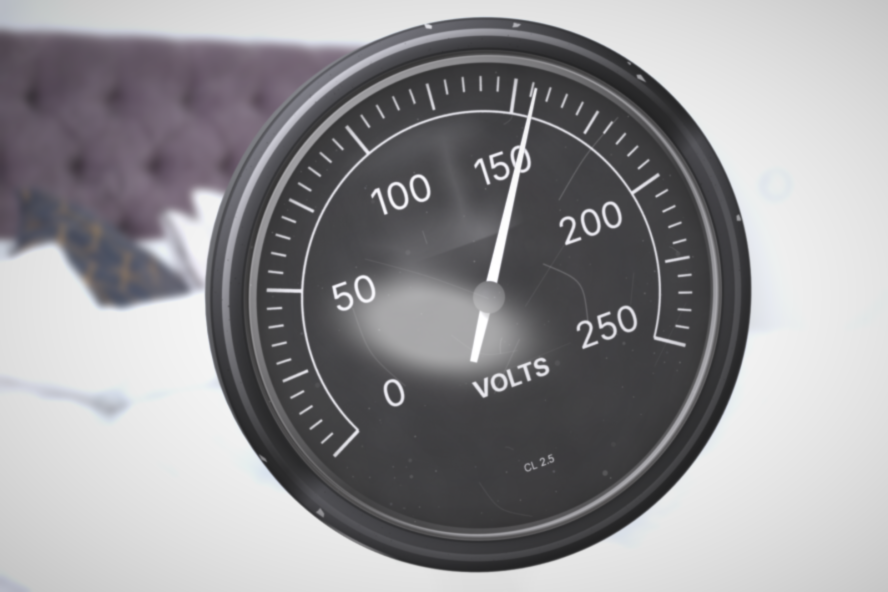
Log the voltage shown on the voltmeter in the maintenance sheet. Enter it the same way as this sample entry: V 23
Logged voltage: V 155
